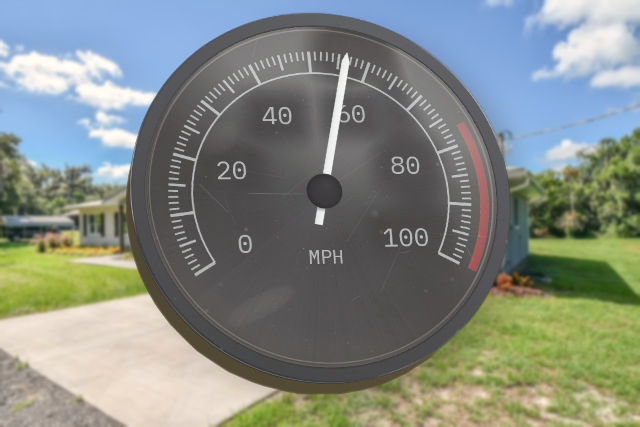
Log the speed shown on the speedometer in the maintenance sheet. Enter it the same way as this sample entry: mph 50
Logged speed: mph 56
